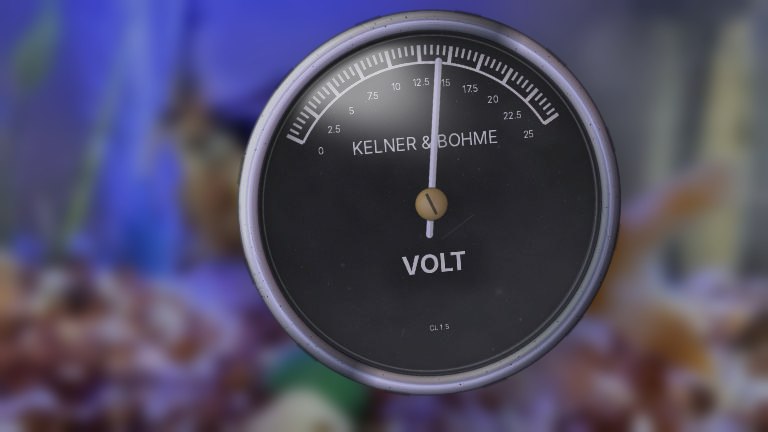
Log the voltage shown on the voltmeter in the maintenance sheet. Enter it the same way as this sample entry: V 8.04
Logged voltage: V 14
